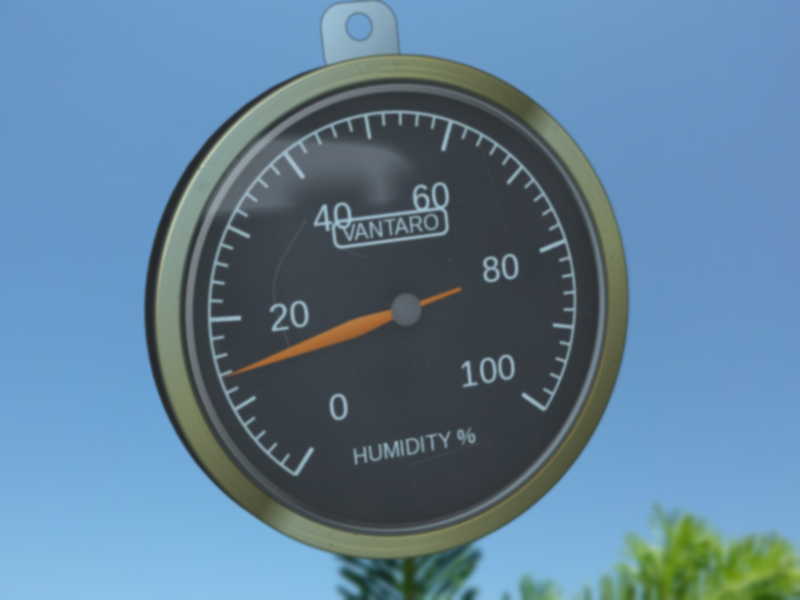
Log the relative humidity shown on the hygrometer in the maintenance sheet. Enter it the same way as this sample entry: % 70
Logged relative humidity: % 14
